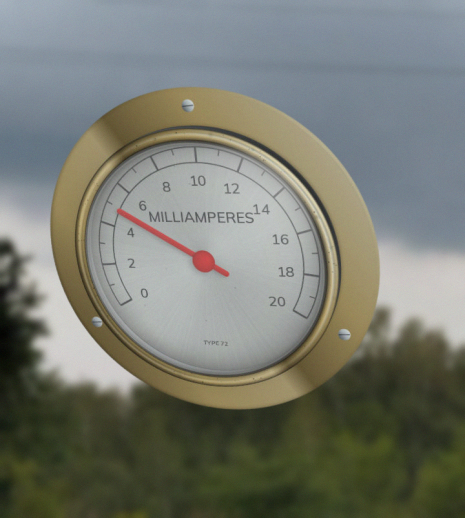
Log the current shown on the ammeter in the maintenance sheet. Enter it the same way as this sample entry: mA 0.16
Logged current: mA 5
